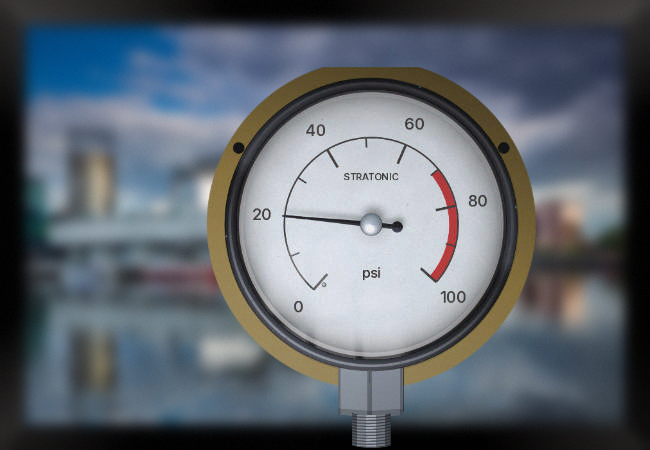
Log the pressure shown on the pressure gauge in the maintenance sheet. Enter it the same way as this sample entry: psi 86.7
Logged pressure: psi 20
